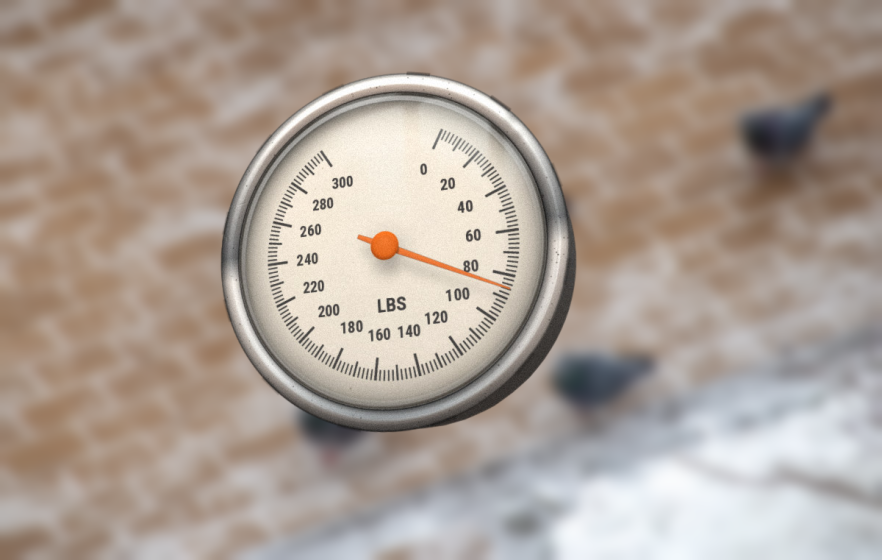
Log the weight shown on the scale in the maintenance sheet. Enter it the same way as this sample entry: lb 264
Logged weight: lb 86
